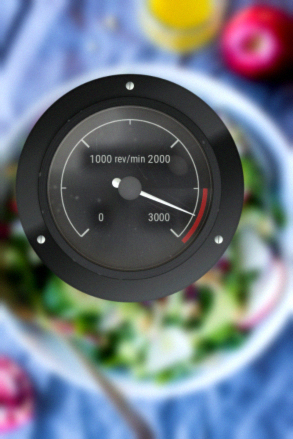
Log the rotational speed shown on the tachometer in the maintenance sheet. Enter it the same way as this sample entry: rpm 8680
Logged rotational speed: rpm 2750
